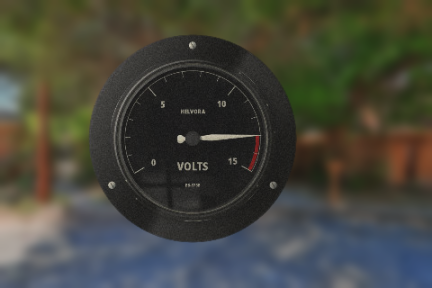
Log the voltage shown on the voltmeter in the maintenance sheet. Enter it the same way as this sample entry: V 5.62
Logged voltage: V 13
